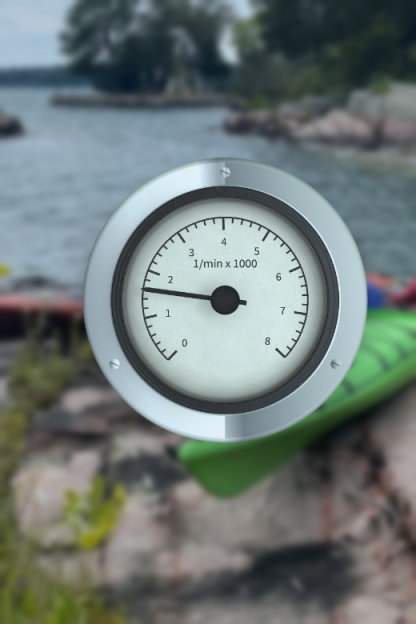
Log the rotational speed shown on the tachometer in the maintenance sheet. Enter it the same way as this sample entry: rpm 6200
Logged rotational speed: rpm 1600
